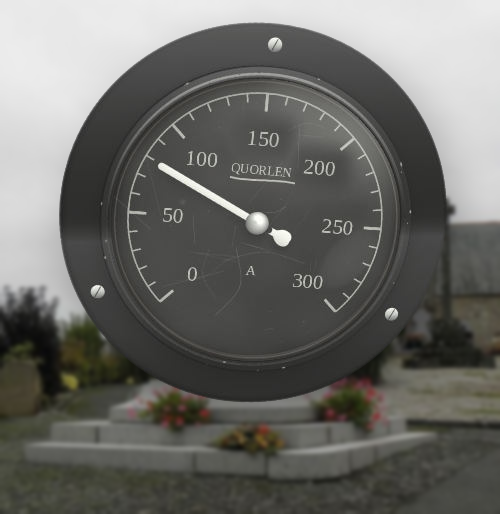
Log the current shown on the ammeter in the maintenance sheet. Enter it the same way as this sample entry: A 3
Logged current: A 80
